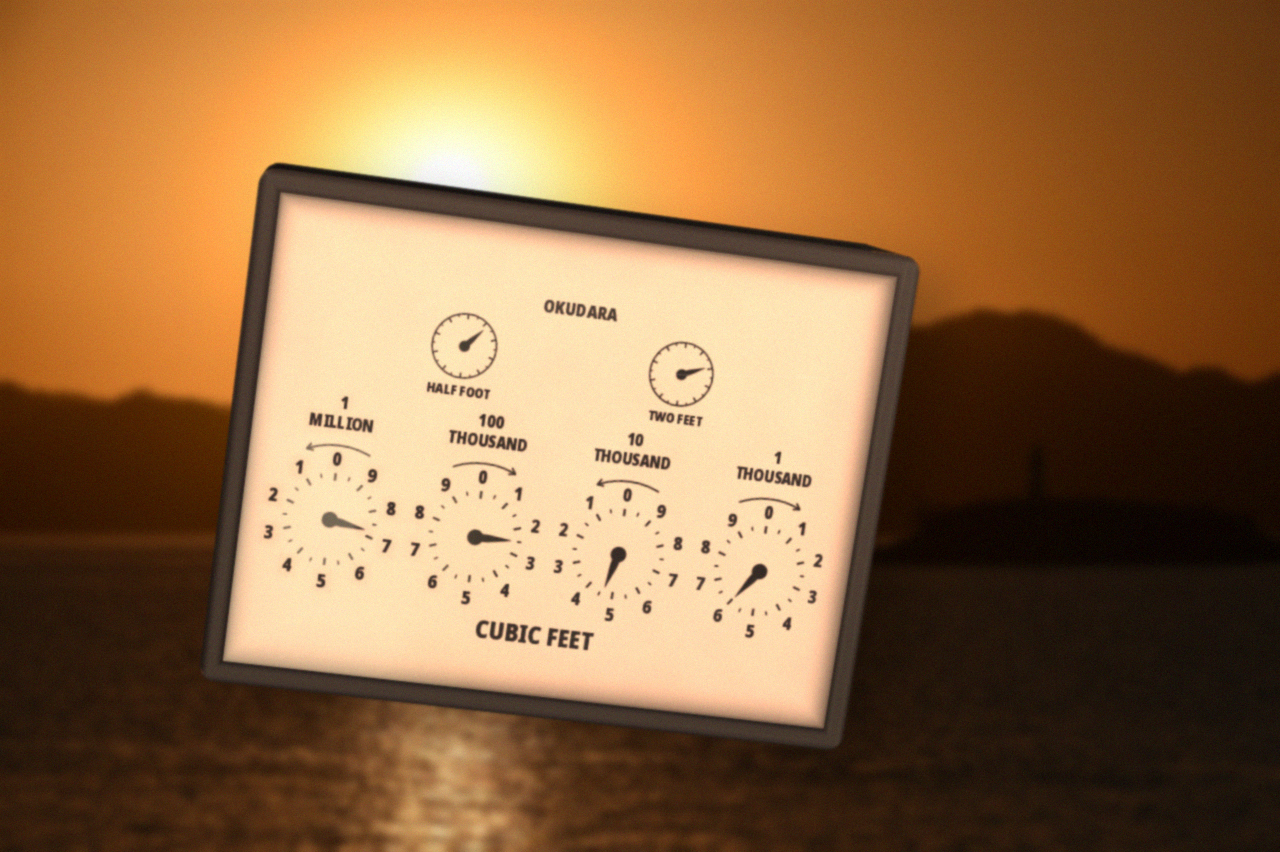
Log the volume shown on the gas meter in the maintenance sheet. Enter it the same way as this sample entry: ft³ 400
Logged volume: ft³ 724600
